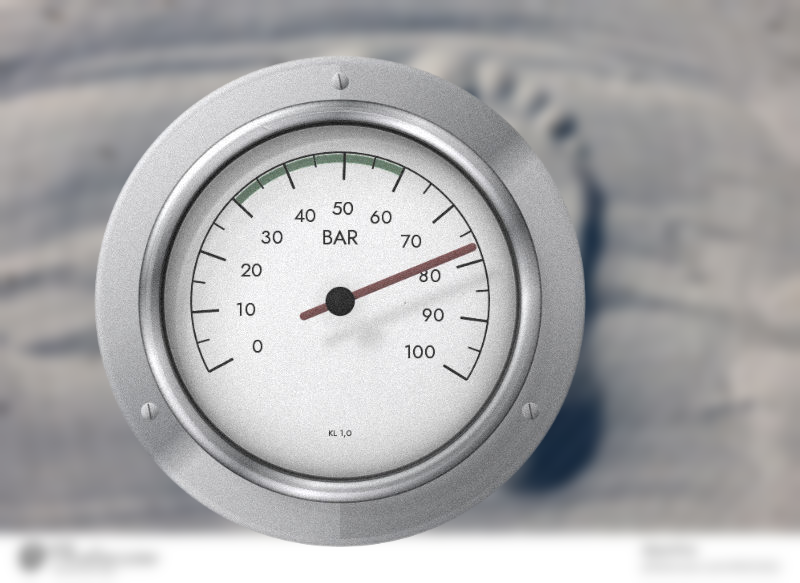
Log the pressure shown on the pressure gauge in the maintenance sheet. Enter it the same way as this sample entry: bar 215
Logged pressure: bar 77.5
